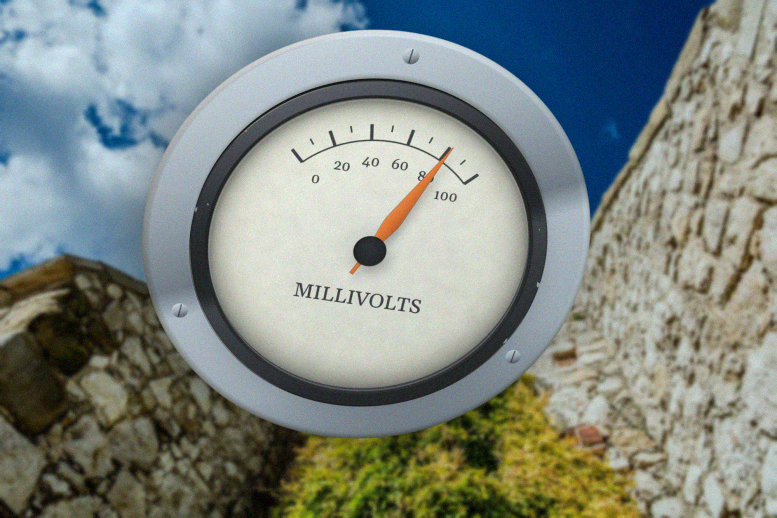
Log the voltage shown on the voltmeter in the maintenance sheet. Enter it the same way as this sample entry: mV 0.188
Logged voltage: mV 80
